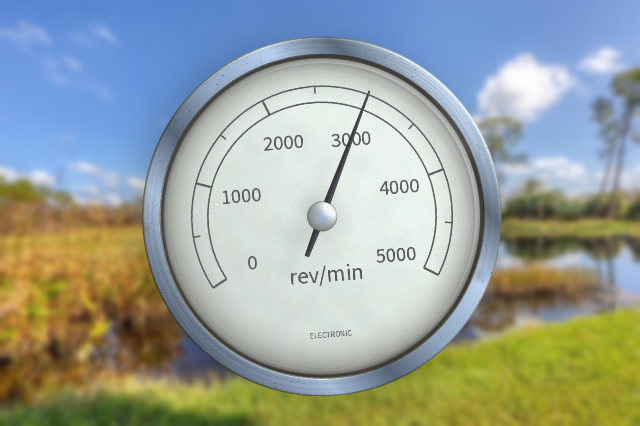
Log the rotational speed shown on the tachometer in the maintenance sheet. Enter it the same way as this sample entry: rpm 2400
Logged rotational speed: rpm 3000
